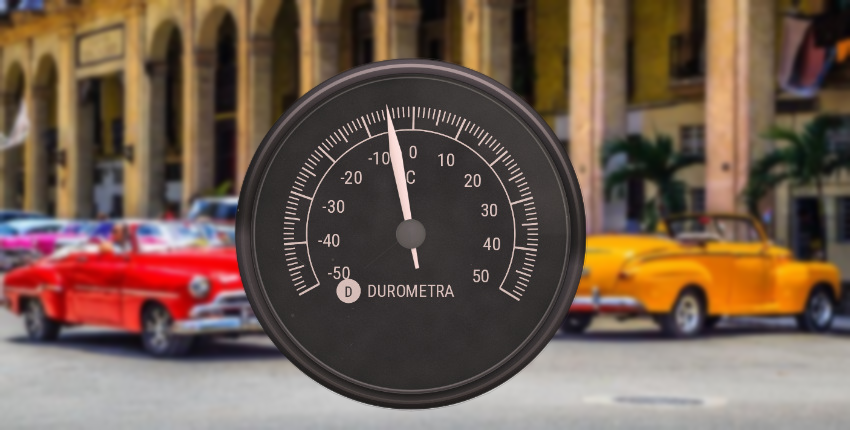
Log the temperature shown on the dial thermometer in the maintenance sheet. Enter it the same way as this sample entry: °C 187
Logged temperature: °C -5
